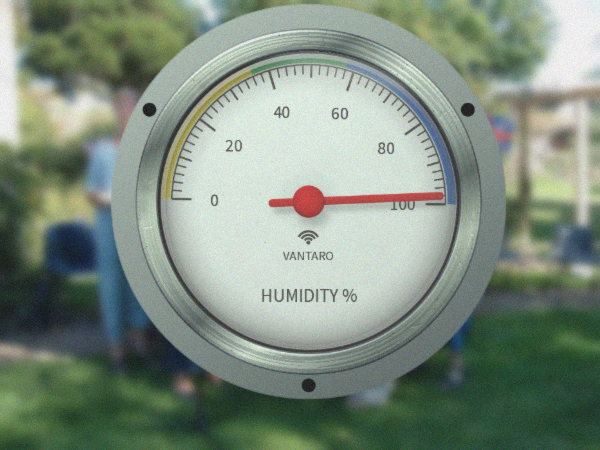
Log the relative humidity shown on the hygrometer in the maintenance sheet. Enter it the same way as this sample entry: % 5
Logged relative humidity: % 98
